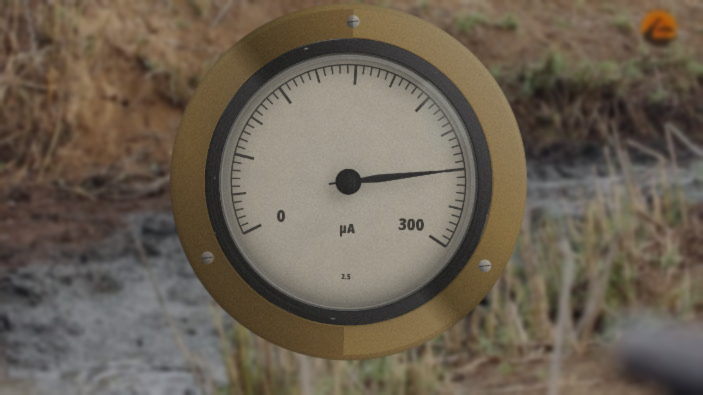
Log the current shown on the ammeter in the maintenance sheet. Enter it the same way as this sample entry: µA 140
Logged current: µA 250
